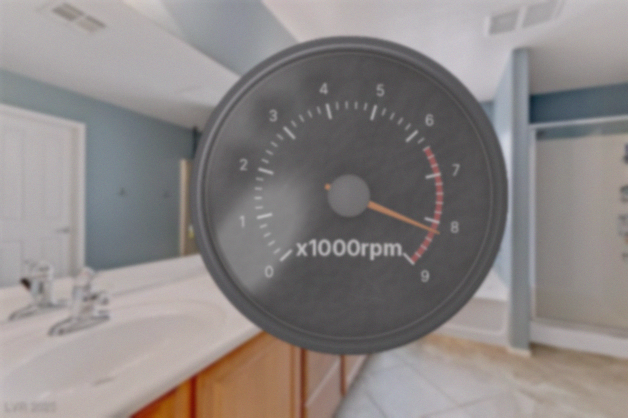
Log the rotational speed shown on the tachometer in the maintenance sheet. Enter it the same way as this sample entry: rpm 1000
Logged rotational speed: rpm 8200
